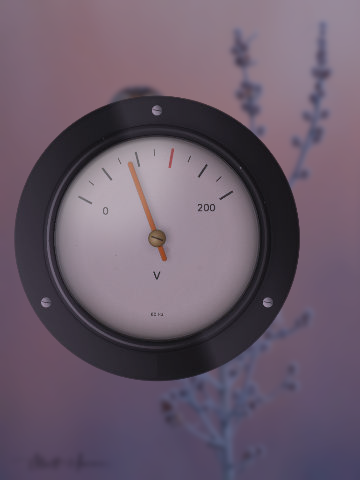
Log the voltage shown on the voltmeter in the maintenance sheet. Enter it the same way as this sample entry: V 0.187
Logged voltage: V 70
